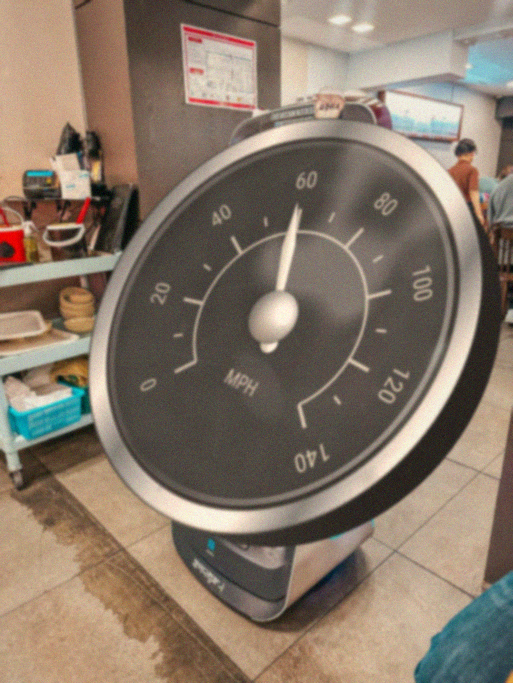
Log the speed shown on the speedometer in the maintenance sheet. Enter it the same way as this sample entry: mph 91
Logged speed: mph 60
